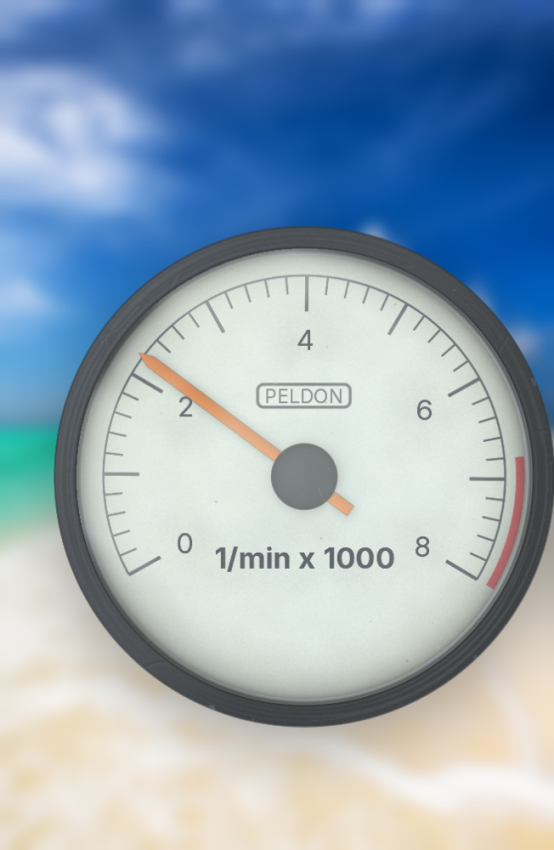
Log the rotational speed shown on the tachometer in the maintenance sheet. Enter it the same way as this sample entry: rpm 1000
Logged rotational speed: rpm 2200
